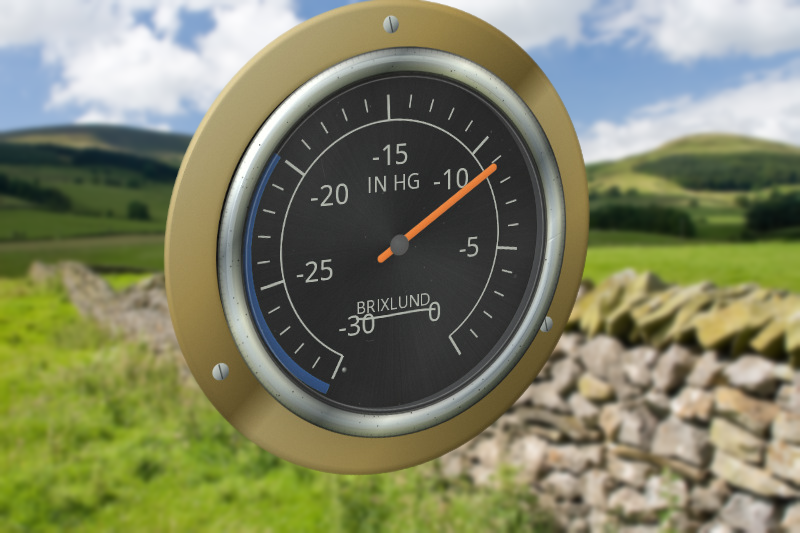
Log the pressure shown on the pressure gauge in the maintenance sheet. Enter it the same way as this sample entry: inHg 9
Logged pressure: inHg -9
